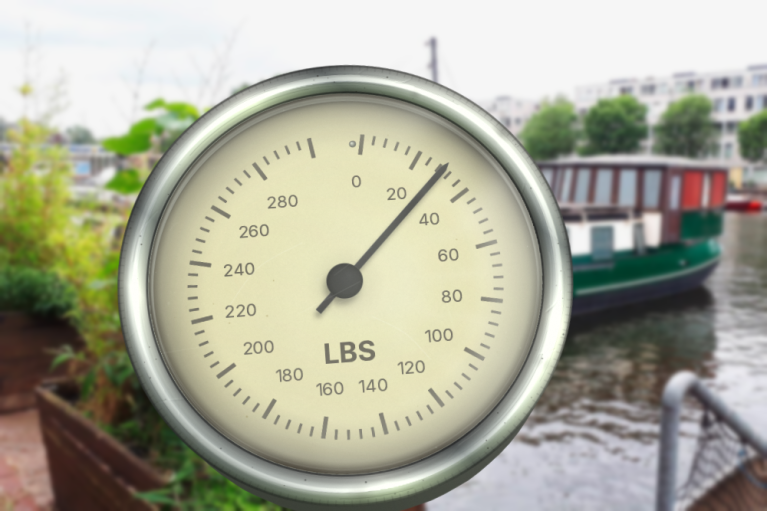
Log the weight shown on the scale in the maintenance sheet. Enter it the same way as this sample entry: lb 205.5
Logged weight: lb 30
